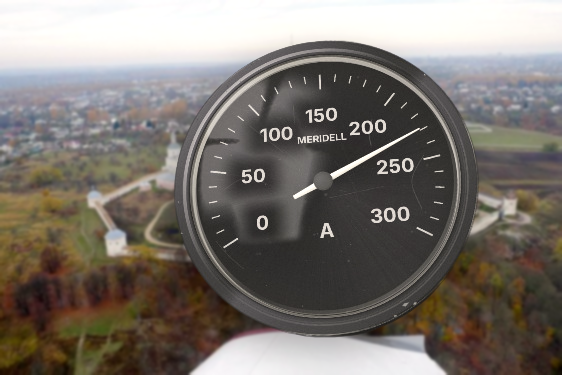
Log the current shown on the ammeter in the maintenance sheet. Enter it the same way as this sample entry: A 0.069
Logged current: A 230
